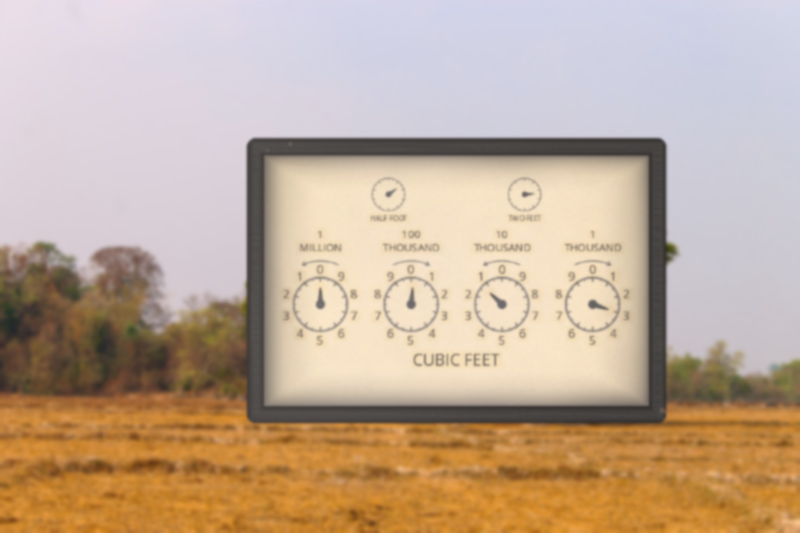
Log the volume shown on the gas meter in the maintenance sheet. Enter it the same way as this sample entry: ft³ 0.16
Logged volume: ft³ 1300
